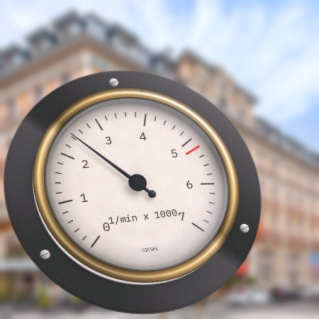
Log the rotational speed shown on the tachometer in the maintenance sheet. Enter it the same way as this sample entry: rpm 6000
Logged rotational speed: rpm 2400
